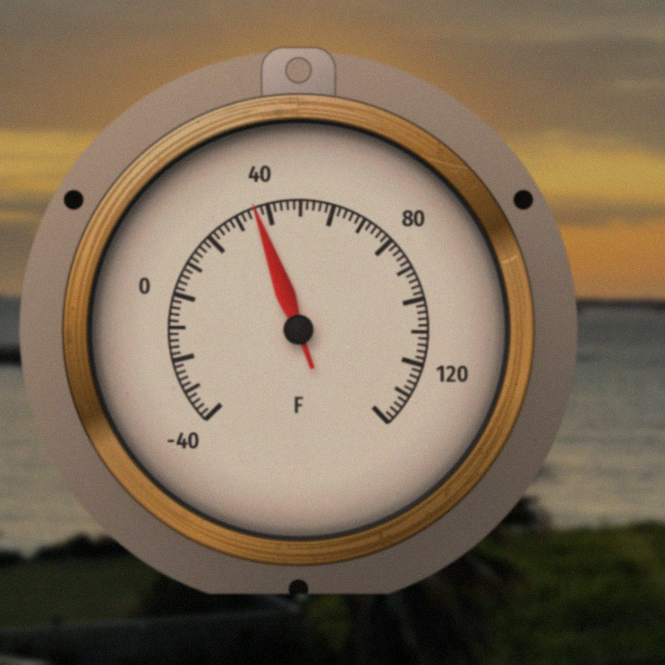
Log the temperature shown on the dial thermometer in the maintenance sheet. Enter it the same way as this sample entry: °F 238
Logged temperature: °F 36
